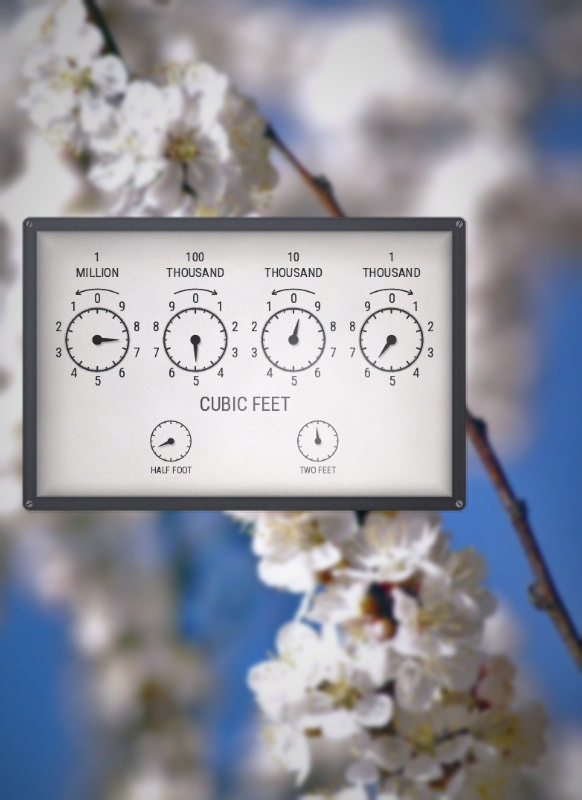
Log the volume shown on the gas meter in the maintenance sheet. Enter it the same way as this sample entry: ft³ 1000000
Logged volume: ft³ 749600
